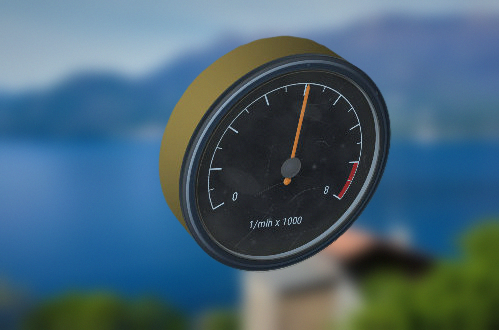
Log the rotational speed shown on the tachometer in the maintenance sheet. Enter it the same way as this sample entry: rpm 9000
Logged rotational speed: rpm 4000
